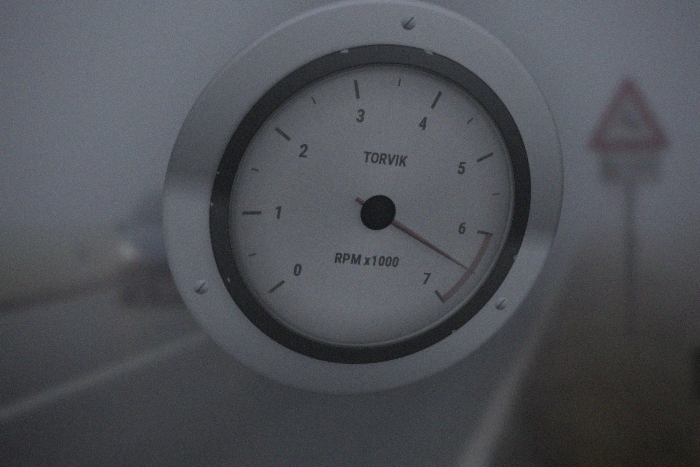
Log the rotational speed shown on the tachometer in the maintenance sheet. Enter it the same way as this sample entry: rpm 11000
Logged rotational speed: rpm 6500
